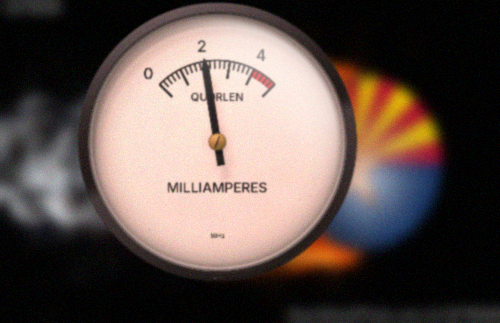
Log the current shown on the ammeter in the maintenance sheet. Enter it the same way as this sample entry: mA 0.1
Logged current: mA 2
